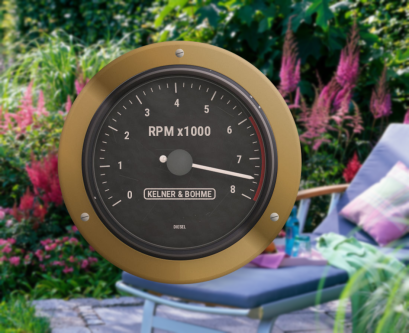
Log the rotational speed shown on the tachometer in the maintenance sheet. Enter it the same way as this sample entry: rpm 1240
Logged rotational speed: rpm 7500
